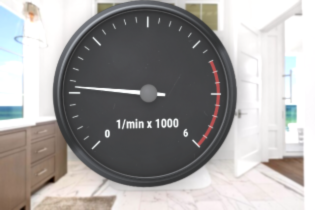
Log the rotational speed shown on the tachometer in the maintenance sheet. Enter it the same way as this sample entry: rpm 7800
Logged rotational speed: rpm 1100
